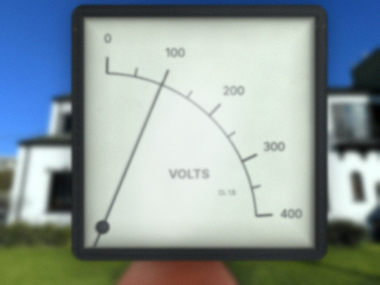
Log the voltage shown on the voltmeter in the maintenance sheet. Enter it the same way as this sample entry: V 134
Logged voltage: V 100
